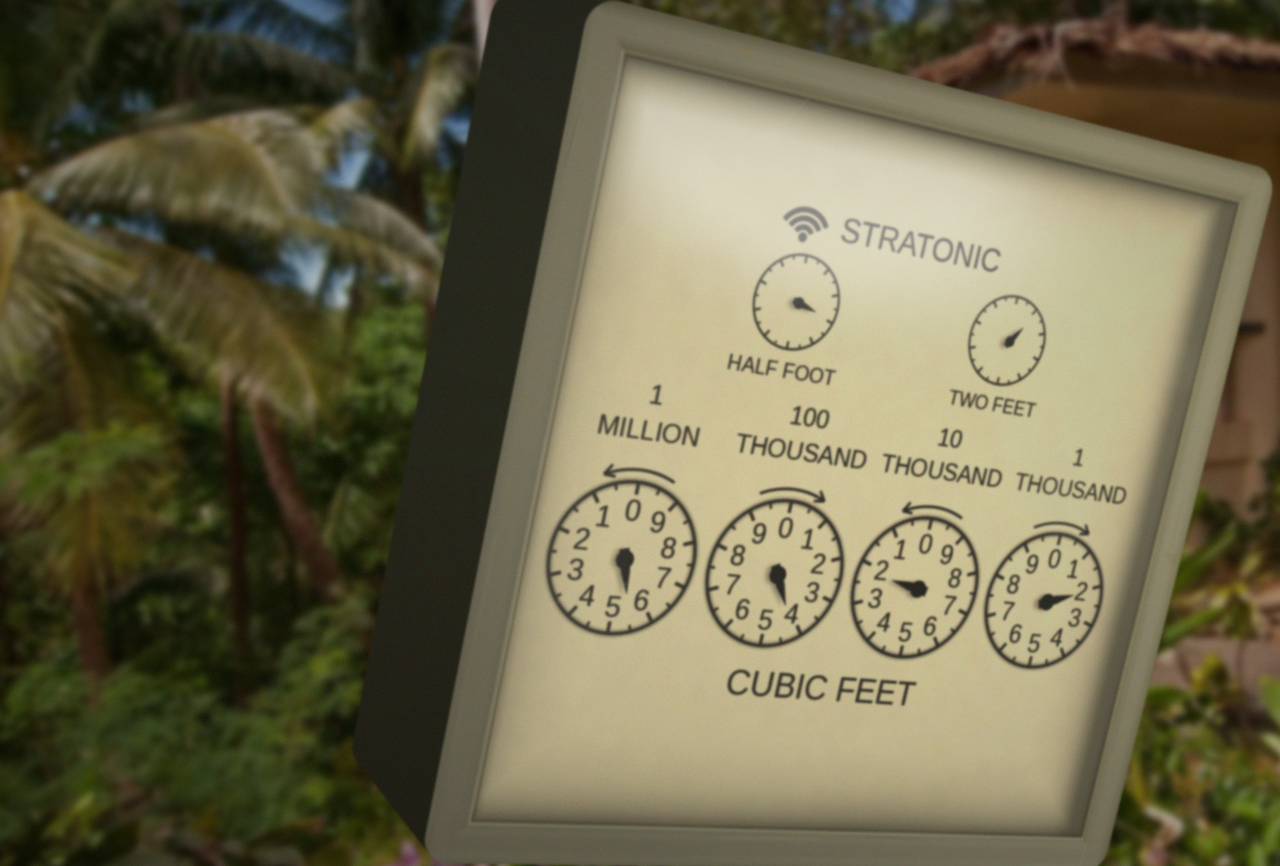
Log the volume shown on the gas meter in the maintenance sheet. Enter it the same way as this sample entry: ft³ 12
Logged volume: ft³ 542200
